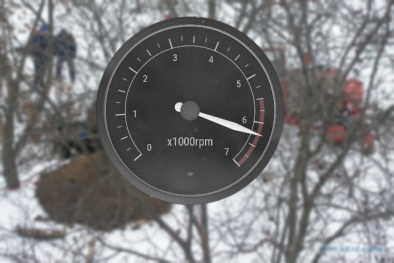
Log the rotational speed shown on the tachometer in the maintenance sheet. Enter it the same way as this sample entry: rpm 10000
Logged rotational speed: rpm 6250
